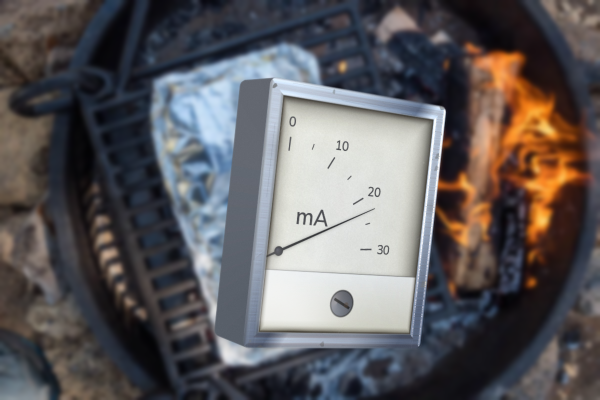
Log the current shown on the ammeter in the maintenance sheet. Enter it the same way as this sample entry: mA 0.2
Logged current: mA 22.5
